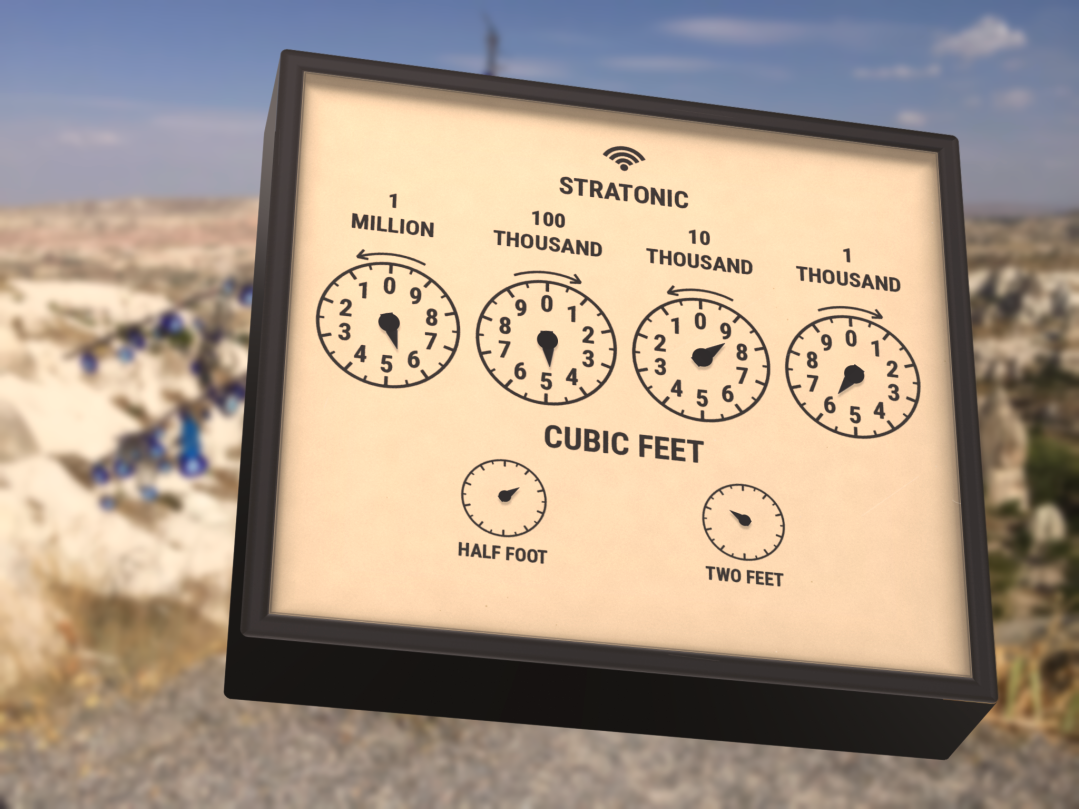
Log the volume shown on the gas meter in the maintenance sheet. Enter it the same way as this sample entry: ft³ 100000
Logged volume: ft³ 548600
